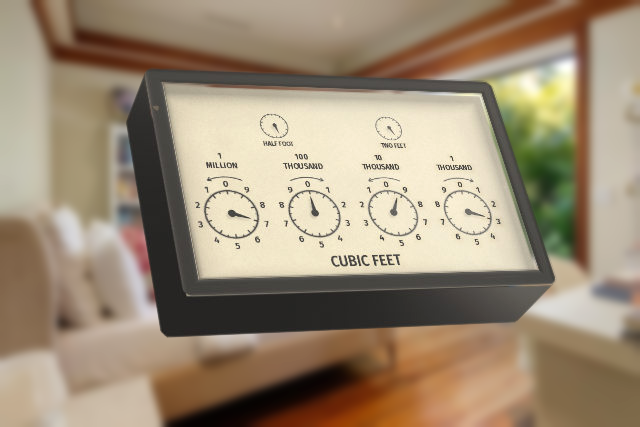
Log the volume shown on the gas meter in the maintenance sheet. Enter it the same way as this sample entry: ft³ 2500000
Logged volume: ft³ 699300
